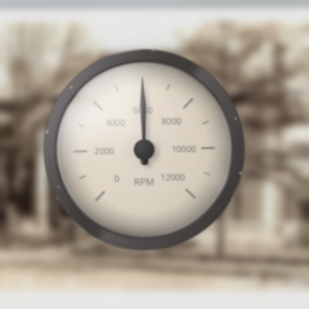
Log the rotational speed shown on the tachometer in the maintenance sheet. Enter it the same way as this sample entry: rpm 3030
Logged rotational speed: rpm 6000
